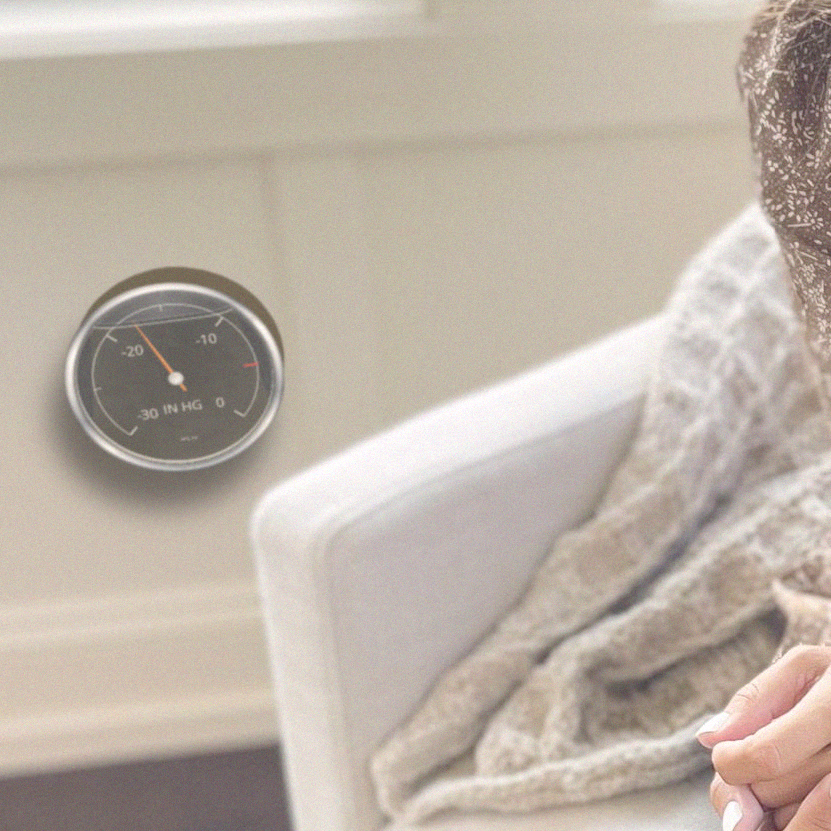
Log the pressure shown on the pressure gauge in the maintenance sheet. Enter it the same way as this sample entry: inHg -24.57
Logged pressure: inHg -17.5
